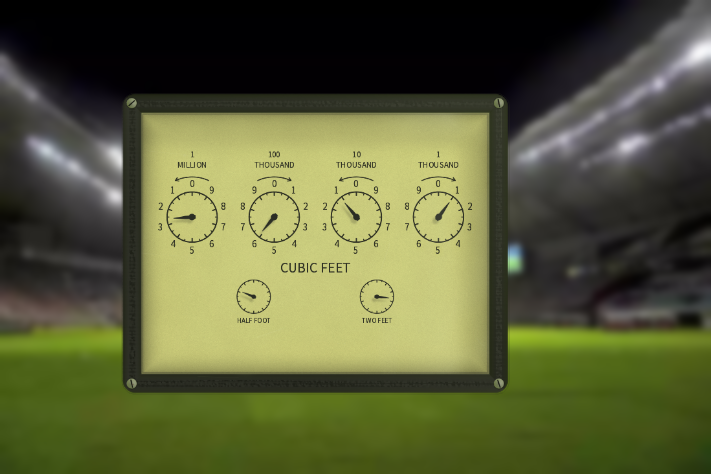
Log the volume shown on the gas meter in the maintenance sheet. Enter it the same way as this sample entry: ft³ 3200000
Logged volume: ft³ 261100
